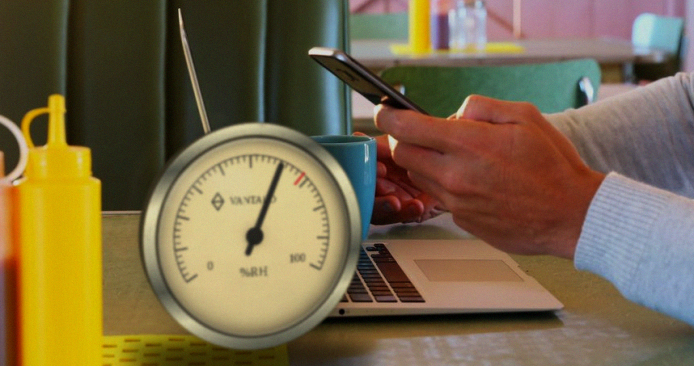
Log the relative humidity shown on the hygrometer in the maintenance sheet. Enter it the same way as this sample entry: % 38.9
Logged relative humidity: % 60
